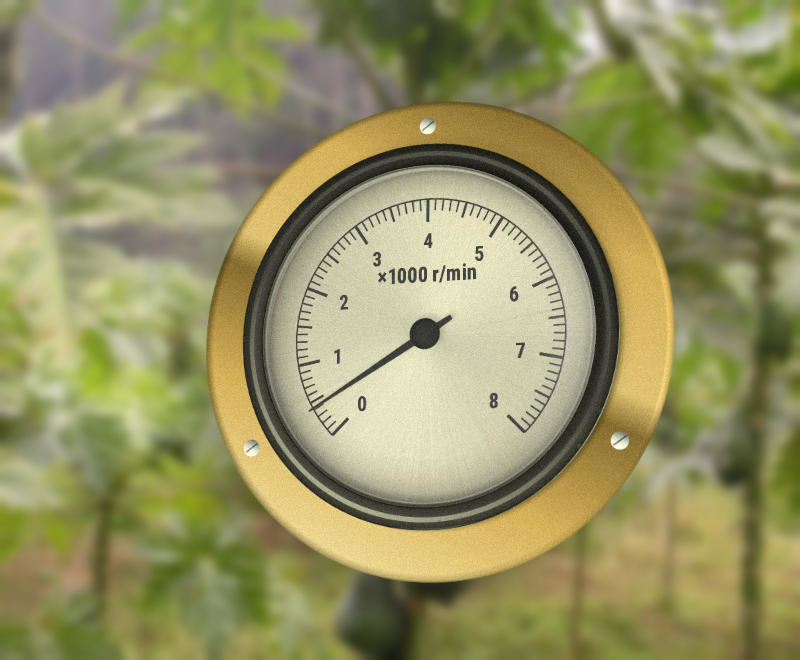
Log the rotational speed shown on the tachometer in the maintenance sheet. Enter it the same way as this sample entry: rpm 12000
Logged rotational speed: rpm 400
